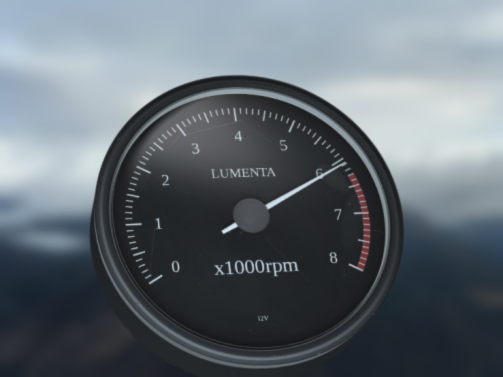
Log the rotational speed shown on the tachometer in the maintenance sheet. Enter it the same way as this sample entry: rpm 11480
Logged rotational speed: rpm 6100
